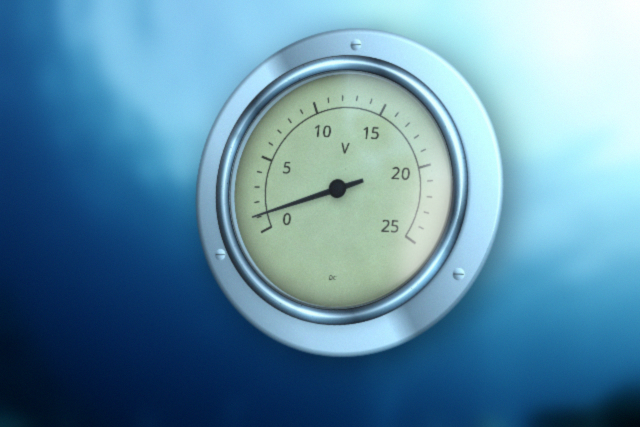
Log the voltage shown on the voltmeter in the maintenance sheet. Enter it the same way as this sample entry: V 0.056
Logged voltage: V 1
